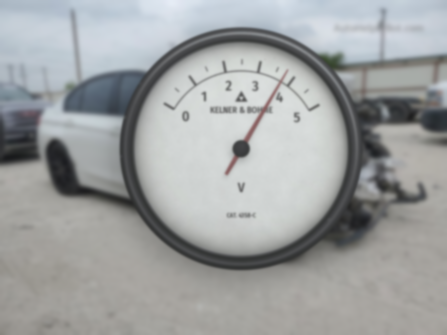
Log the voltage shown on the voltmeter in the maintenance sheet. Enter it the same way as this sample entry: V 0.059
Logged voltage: V 3.75
